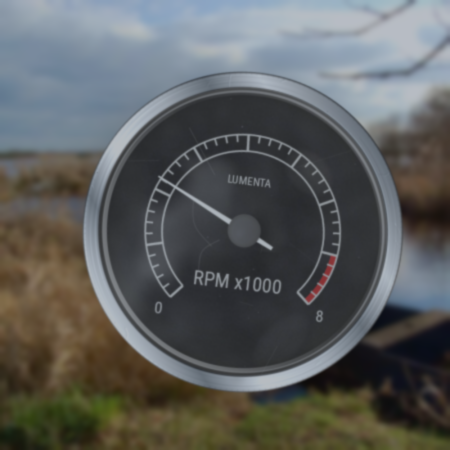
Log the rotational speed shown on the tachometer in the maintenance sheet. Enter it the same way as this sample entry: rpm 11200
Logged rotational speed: rpm 2200
